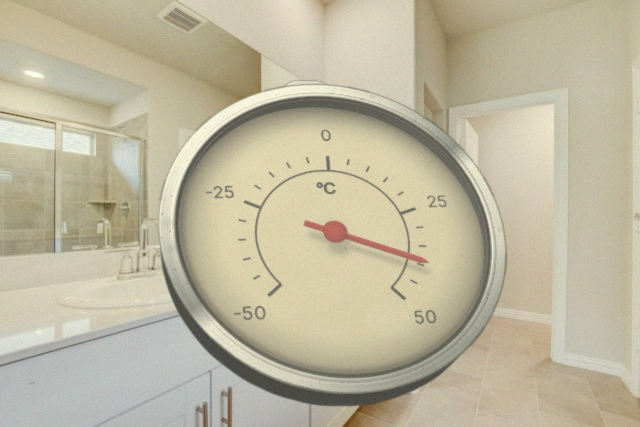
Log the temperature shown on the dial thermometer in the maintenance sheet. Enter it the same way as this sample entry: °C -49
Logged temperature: °C 40
